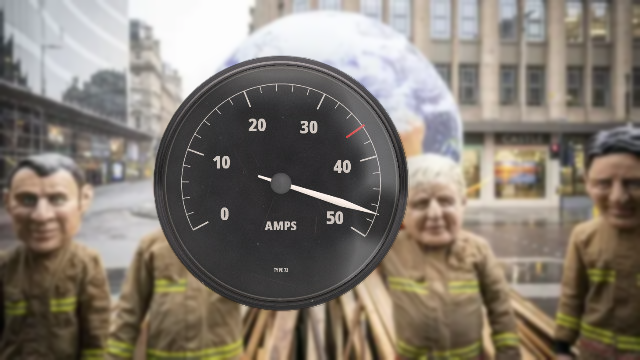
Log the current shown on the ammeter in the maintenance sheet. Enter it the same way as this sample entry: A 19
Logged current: A 47
